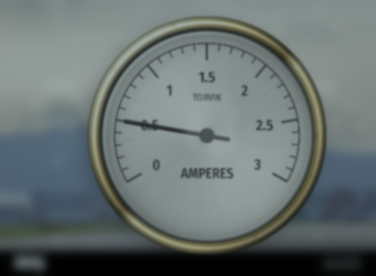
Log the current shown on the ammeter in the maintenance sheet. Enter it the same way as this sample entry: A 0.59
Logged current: A 0.5
